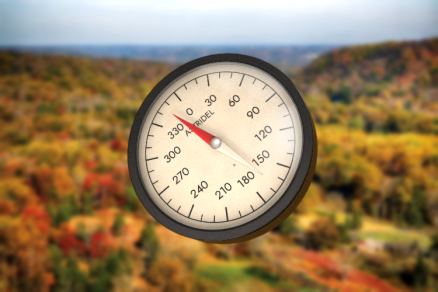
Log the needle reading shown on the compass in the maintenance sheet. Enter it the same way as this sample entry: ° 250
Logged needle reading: ° 345
